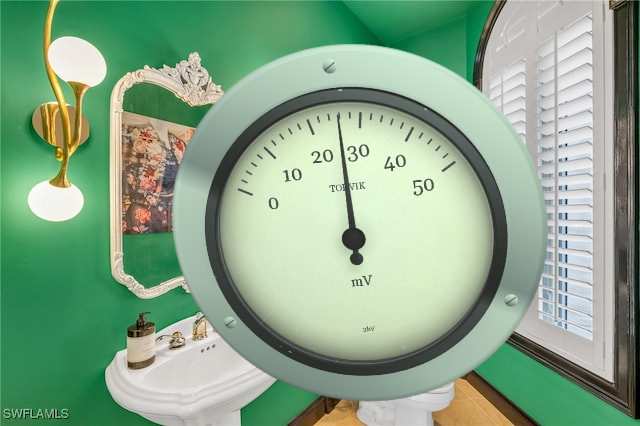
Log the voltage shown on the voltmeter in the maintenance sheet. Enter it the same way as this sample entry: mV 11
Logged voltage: mV 26
